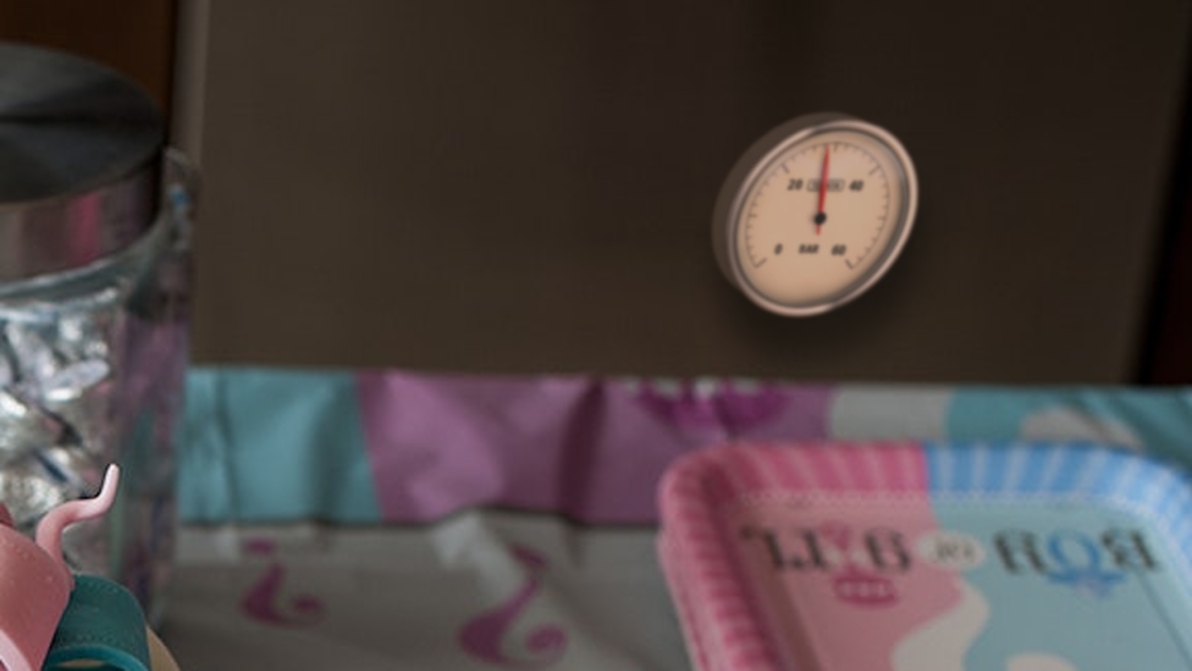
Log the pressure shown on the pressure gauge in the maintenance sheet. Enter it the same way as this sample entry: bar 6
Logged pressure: bar 28
